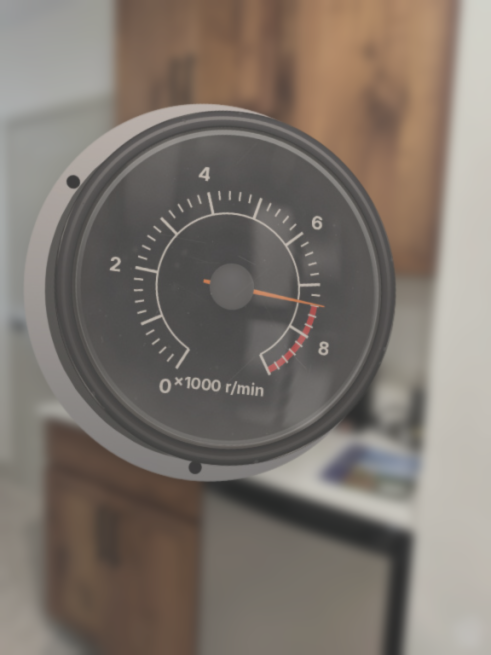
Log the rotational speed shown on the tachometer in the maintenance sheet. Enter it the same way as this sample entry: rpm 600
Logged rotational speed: rpm 7400
